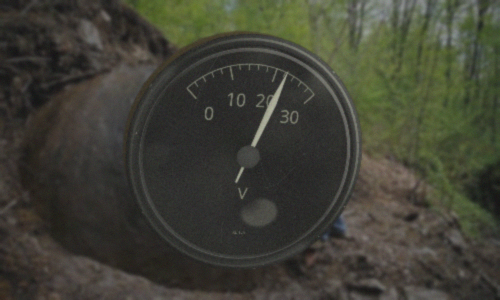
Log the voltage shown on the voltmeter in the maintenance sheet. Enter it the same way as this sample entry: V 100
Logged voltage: V 22
